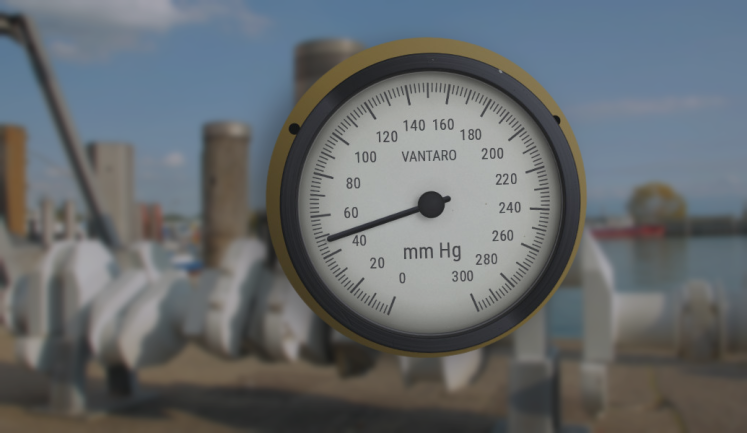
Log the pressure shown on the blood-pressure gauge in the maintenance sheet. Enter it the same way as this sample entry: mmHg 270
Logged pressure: mmHg 48
